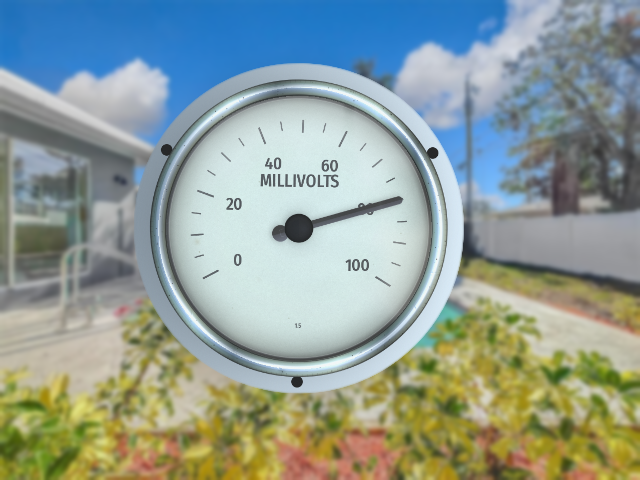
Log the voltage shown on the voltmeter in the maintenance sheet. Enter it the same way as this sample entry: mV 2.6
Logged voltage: mV 80
